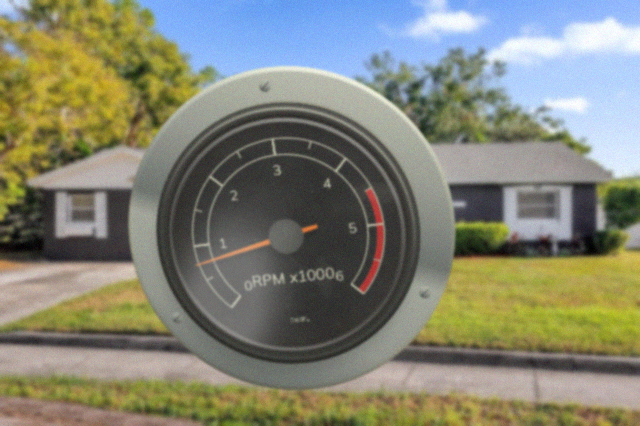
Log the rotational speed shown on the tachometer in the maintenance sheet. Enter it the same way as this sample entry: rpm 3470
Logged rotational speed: rpm 750
